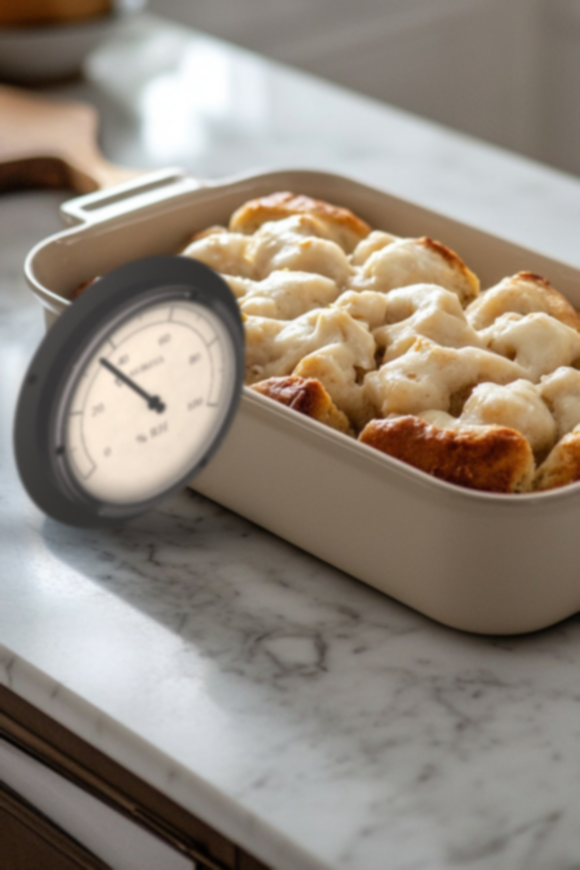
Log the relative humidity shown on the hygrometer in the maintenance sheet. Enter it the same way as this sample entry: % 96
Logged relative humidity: % 35
